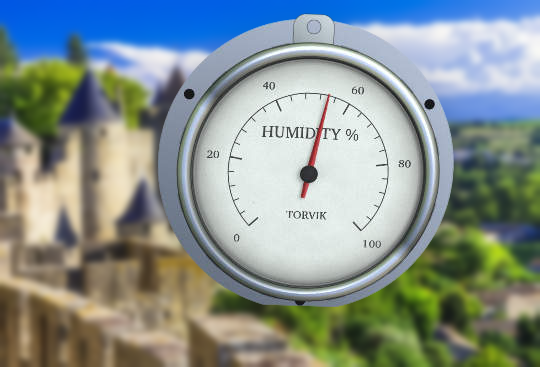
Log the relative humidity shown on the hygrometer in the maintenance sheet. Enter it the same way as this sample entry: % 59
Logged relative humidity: % 54
